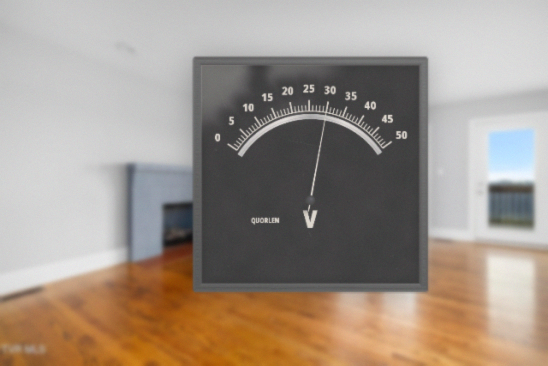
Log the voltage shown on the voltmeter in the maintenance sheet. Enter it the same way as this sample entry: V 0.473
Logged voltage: V 30
